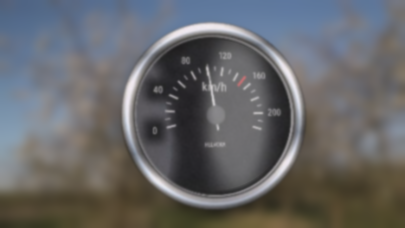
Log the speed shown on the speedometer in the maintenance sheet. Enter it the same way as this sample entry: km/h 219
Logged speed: km/h 100
